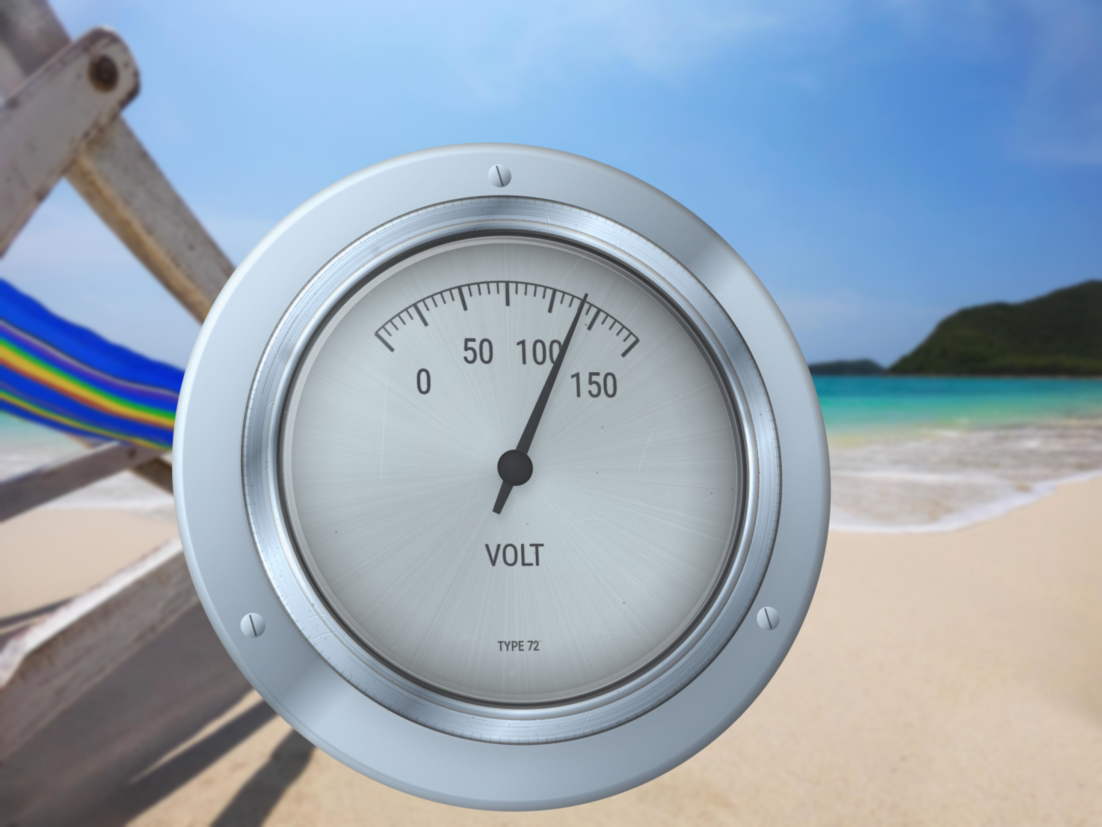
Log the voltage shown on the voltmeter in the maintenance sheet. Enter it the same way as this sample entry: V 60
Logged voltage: V 115
